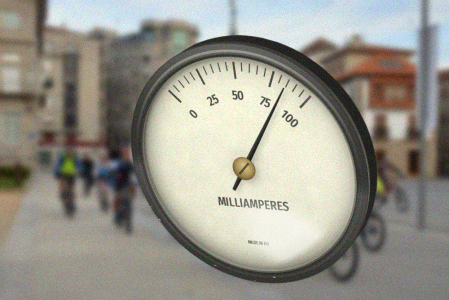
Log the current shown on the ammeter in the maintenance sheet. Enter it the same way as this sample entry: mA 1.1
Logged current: mA 85
